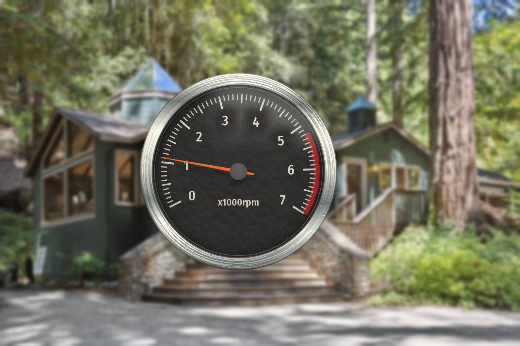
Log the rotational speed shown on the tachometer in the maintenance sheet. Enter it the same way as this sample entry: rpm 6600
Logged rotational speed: rpm 1100
